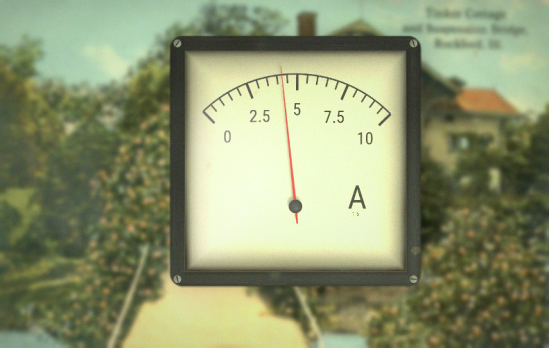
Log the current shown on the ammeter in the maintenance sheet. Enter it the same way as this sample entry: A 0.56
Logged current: A 4.25
